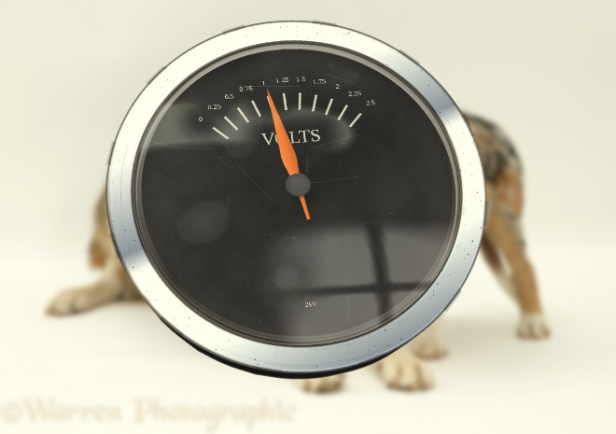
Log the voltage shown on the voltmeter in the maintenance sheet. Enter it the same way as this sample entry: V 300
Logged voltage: V 1
